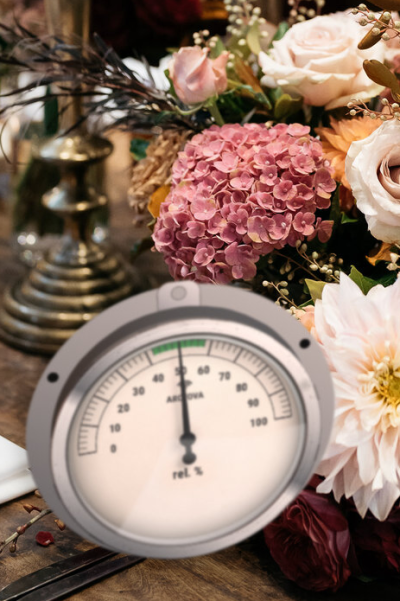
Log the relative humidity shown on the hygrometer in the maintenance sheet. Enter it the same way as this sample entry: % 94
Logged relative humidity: % 50
